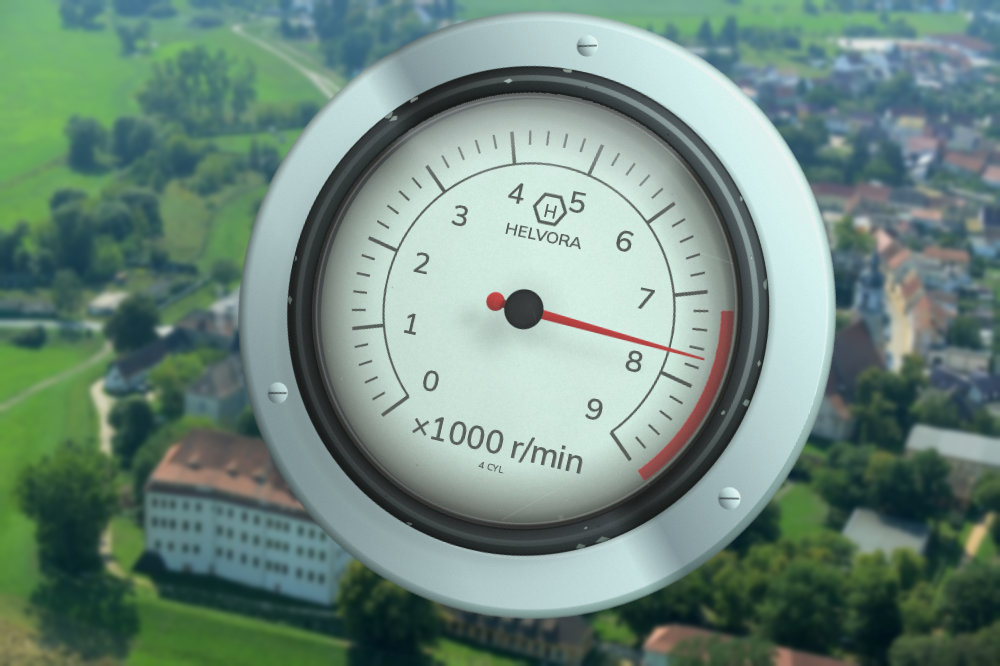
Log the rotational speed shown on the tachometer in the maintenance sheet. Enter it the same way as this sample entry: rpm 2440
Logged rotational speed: rpm 7700
